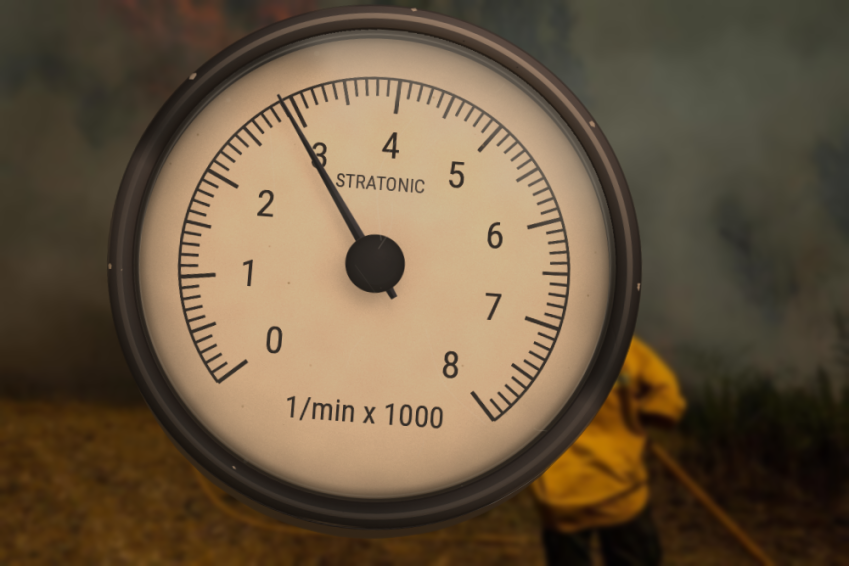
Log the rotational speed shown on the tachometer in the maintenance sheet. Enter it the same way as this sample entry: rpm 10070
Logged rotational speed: rpm 2900
